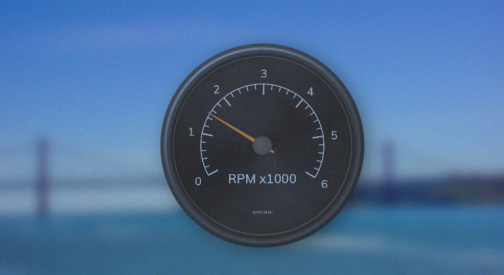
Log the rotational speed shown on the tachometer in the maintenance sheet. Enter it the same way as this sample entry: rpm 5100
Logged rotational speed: rpm 1500
